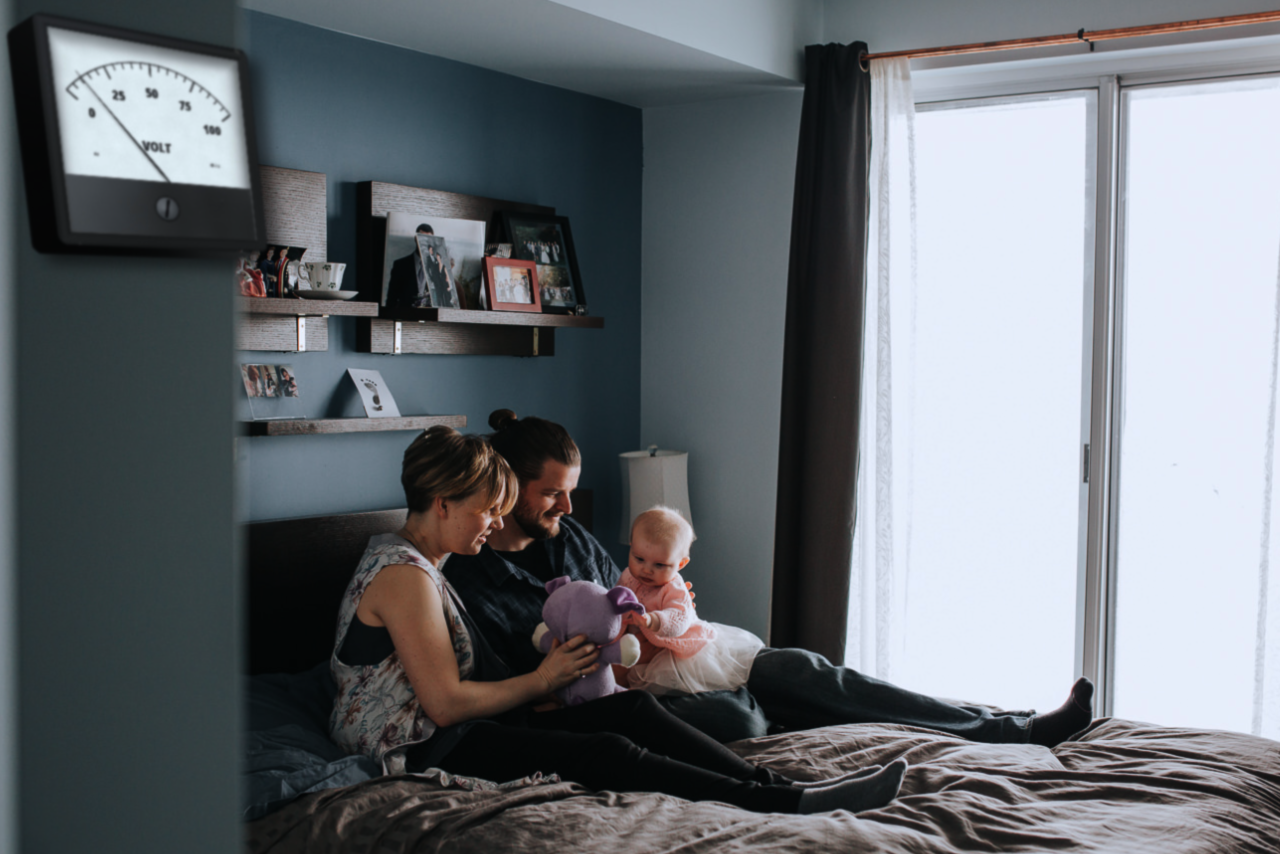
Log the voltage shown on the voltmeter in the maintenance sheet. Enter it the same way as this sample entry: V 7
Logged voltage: V 10
